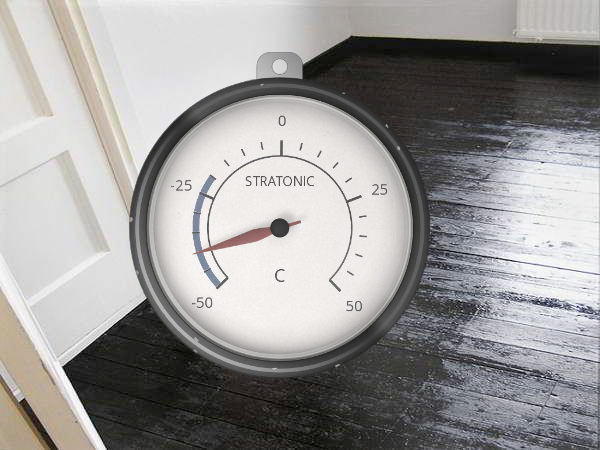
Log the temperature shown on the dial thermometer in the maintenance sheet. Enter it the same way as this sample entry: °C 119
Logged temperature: °C -40
